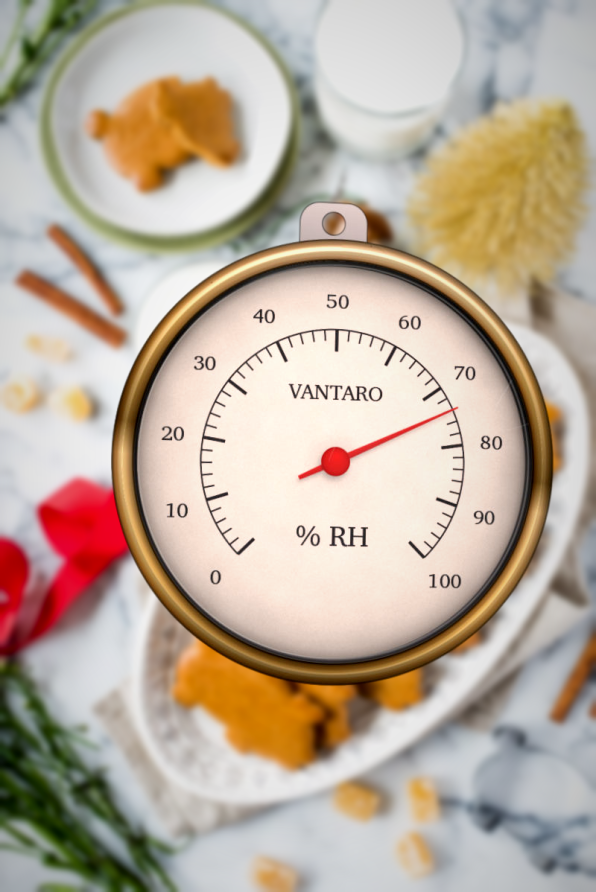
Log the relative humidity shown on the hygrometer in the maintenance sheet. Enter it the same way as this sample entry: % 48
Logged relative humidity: % 74
